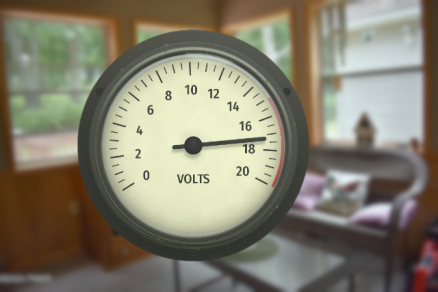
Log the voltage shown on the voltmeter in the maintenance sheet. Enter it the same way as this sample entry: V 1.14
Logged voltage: V 17.25
